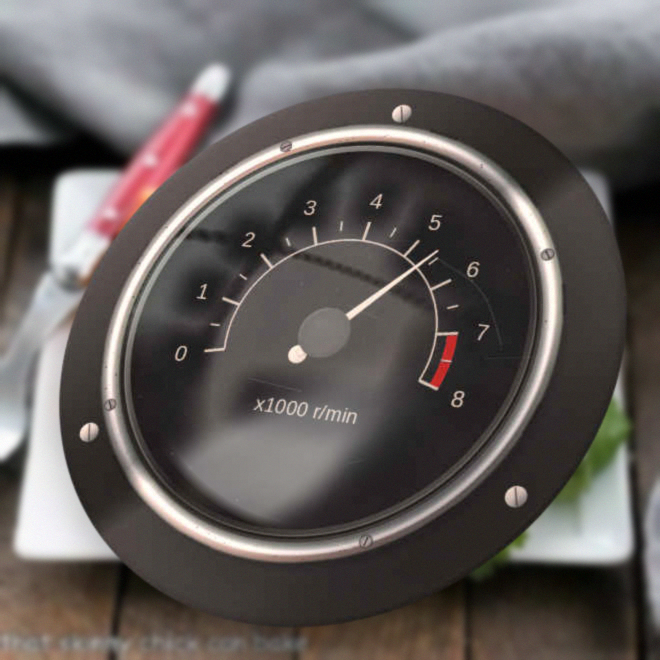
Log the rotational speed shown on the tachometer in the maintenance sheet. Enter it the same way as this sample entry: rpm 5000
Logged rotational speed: rpm 5500
